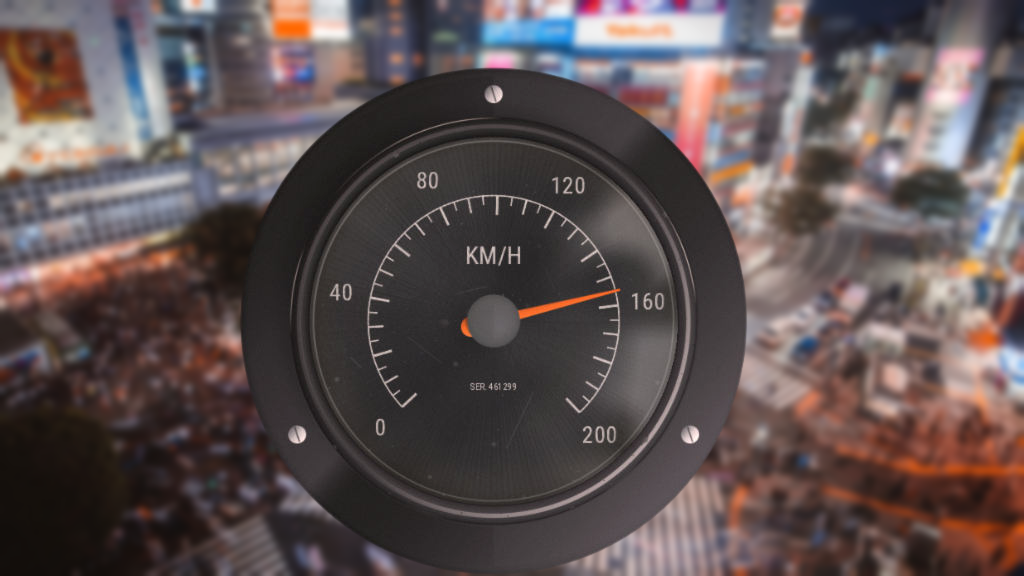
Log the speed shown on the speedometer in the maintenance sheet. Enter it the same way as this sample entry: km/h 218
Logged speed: km/h 155
